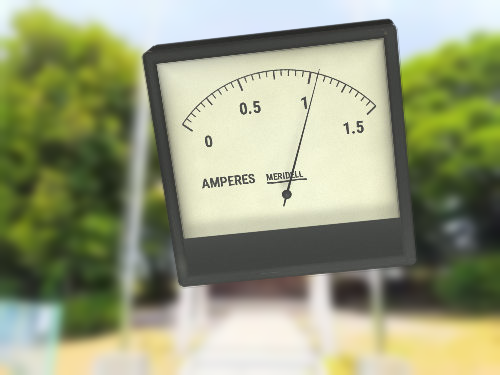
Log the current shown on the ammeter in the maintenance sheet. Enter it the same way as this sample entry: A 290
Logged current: A 1.05
